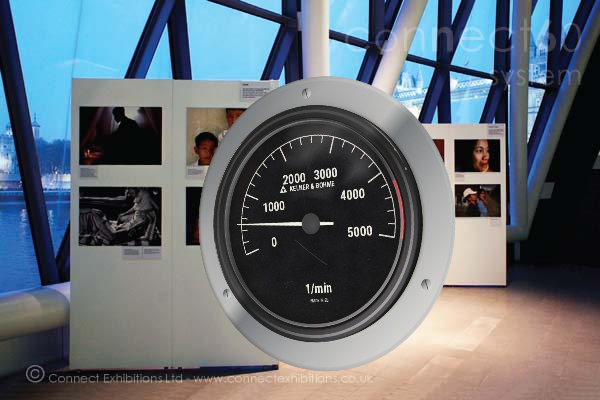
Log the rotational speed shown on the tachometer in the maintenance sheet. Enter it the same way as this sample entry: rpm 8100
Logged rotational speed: rpm 500
